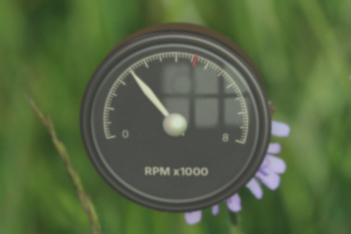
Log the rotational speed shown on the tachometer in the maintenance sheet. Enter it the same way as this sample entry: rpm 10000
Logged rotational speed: rpm 2500
